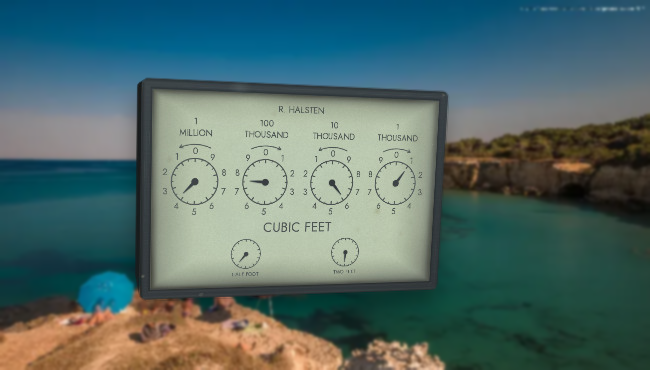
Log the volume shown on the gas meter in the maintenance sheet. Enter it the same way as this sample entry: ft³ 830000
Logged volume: ft³ 376100
